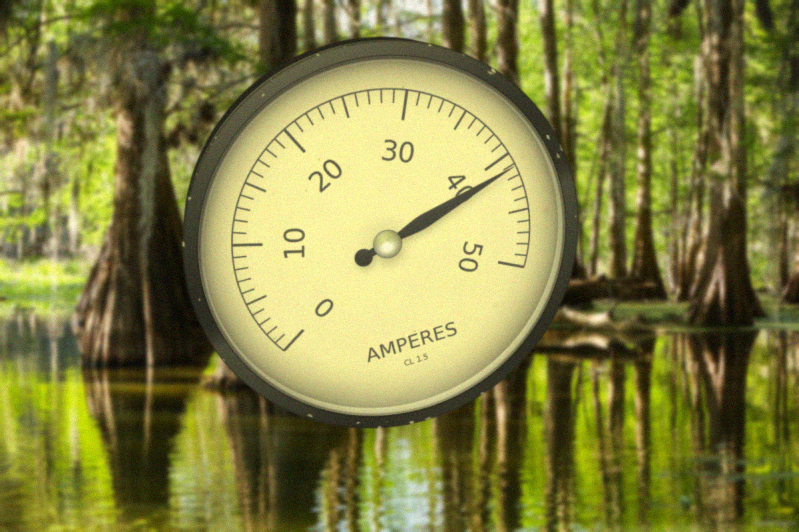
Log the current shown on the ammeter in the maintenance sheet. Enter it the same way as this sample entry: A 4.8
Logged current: A 41
